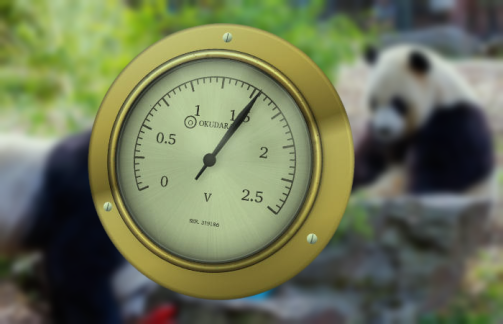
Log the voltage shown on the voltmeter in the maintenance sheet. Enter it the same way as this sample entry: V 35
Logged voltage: V 1.55
